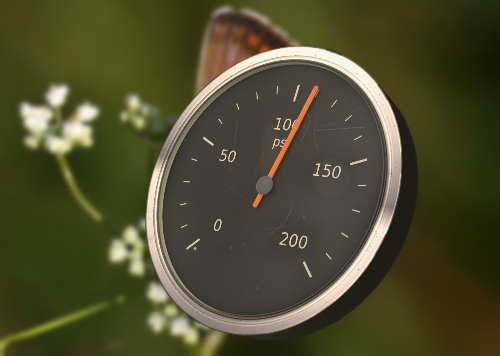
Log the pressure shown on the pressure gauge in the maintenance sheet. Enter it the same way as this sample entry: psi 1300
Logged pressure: psi 110
